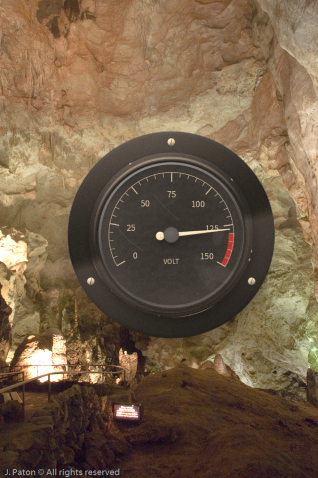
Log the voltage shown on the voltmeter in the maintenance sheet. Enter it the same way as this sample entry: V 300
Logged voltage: V 127.5
